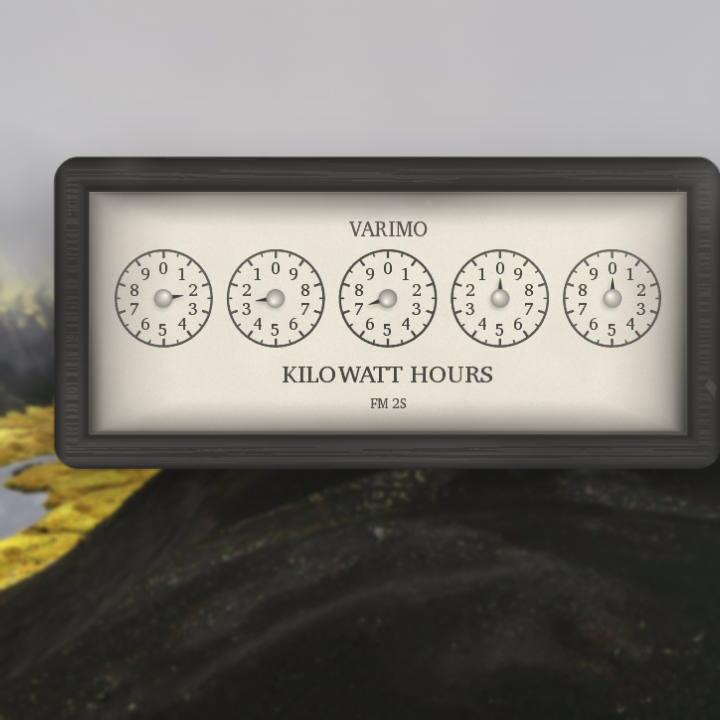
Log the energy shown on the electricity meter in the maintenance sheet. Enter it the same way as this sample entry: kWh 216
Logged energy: kWh 22700
